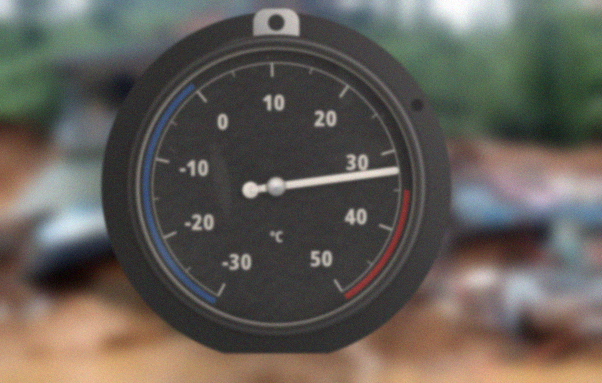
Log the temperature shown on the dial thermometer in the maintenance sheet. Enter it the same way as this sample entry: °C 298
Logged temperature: °C 32.5
